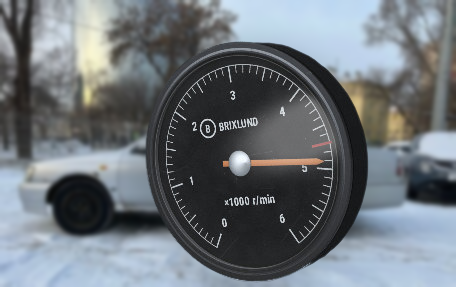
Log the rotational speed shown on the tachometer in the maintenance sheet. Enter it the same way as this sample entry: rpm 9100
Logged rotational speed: rpm 4900
